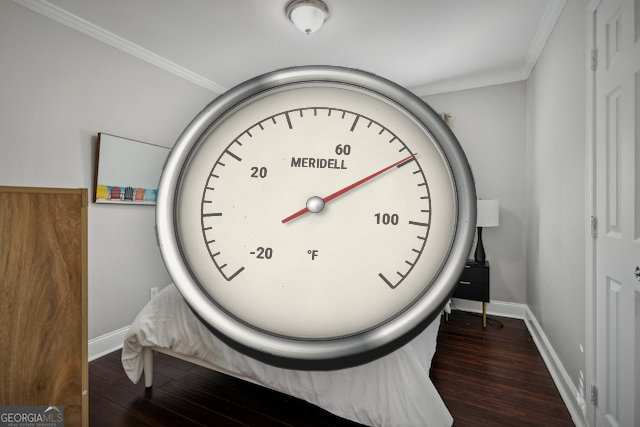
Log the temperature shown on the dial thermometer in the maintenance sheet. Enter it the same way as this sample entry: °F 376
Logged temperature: °F 80
